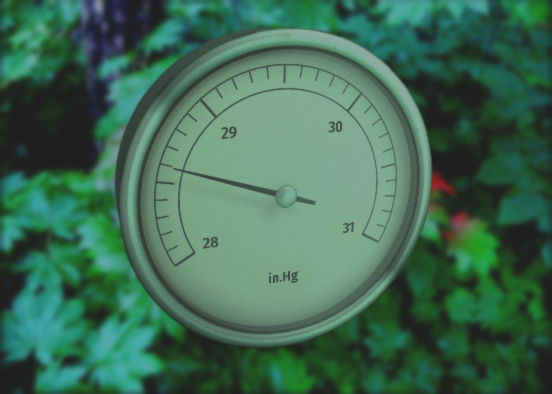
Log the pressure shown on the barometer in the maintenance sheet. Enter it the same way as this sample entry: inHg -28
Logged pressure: inHg 28.6
